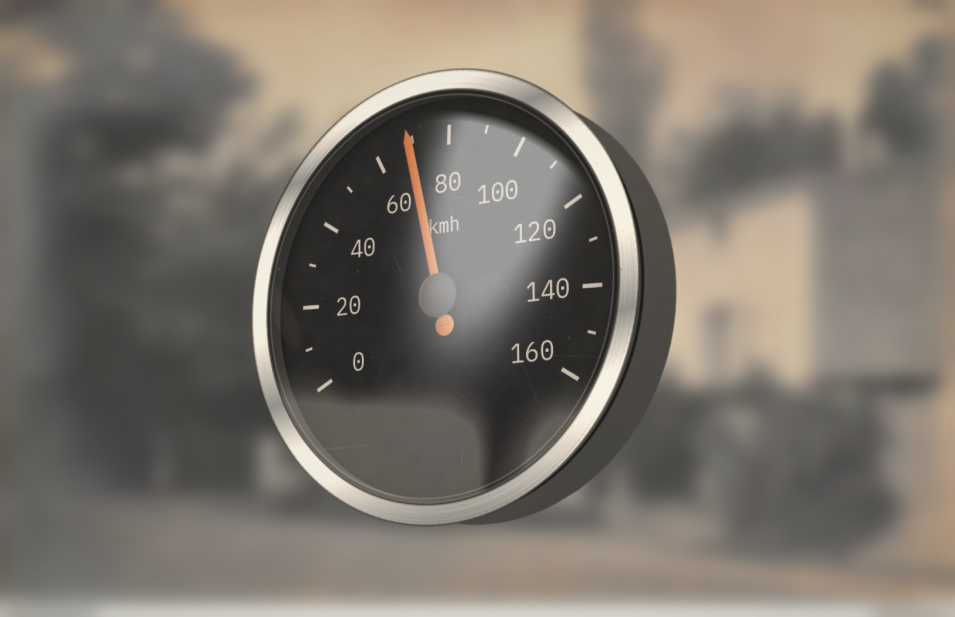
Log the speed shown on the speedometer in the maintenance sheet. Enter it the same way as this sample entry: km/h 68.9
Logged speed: km/h 70
